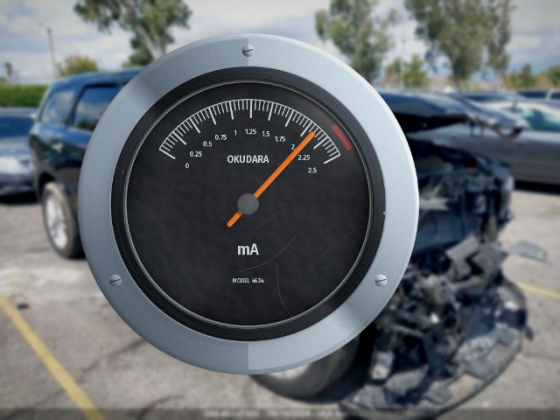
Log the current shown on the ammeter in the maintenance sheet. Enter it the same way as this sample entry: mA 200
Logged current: mA 2.1
